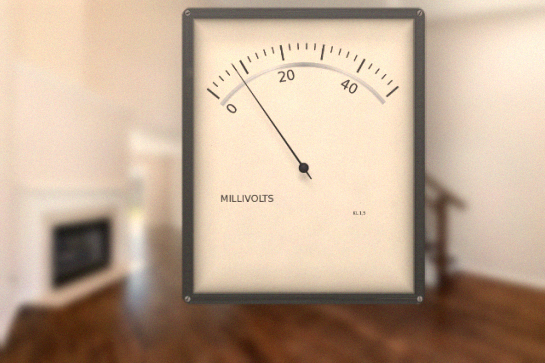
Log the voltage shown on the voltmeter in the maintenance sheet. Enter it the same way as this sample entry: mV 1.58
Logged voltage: mV 8
